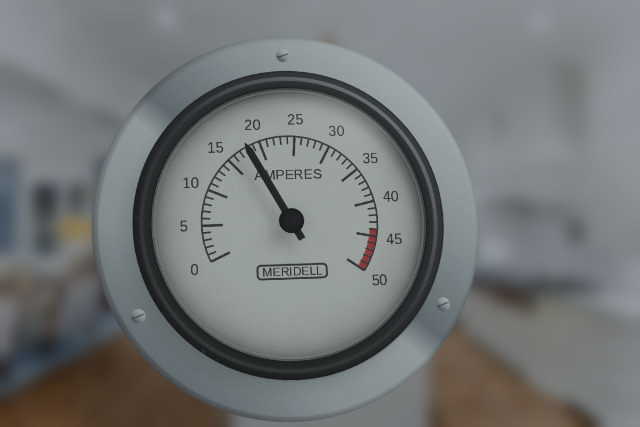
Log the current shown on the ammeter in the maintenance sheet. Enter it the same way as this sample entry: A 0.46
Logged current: A 18
